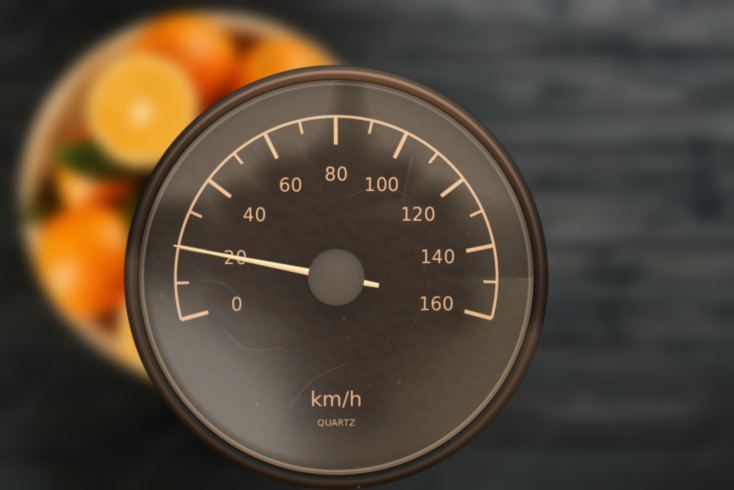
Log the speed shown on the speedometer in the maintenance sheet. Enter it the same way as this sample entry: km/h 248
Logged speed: km/h 20
